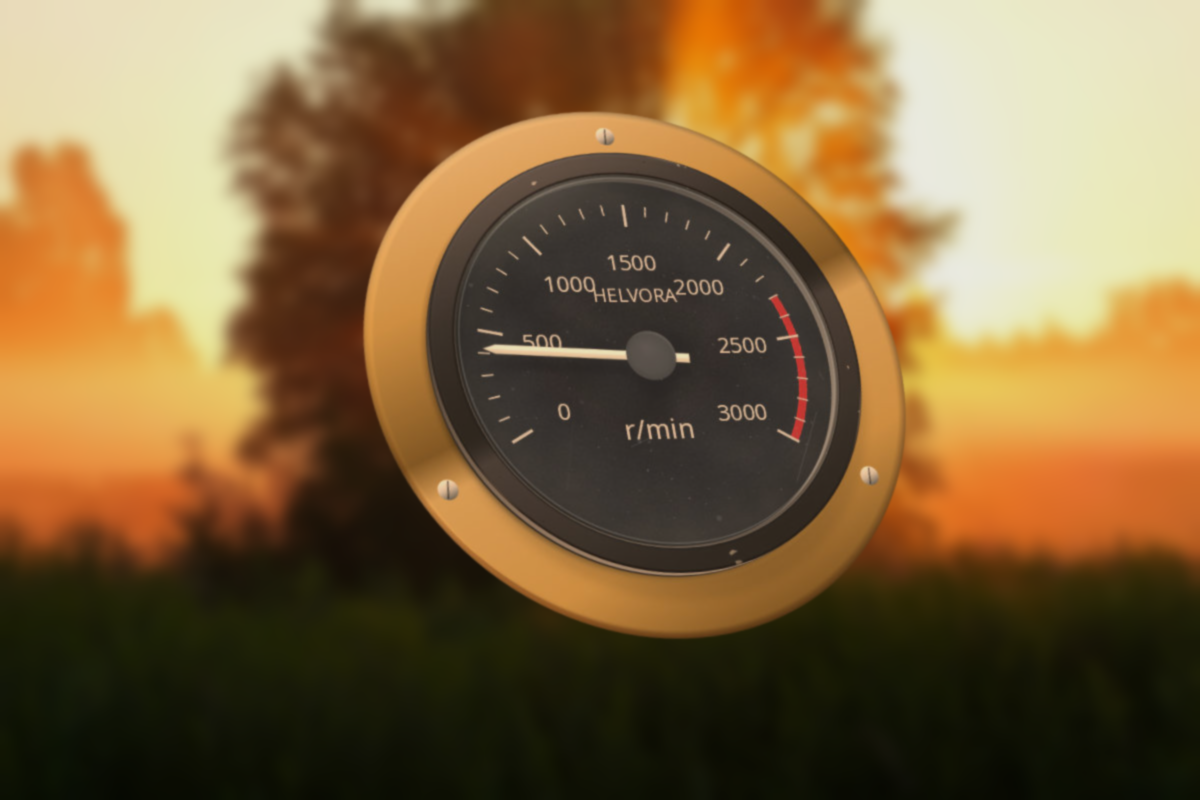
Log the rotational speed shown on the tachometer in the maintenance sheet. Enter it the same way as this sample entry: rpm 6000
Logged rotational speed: rpm 400
